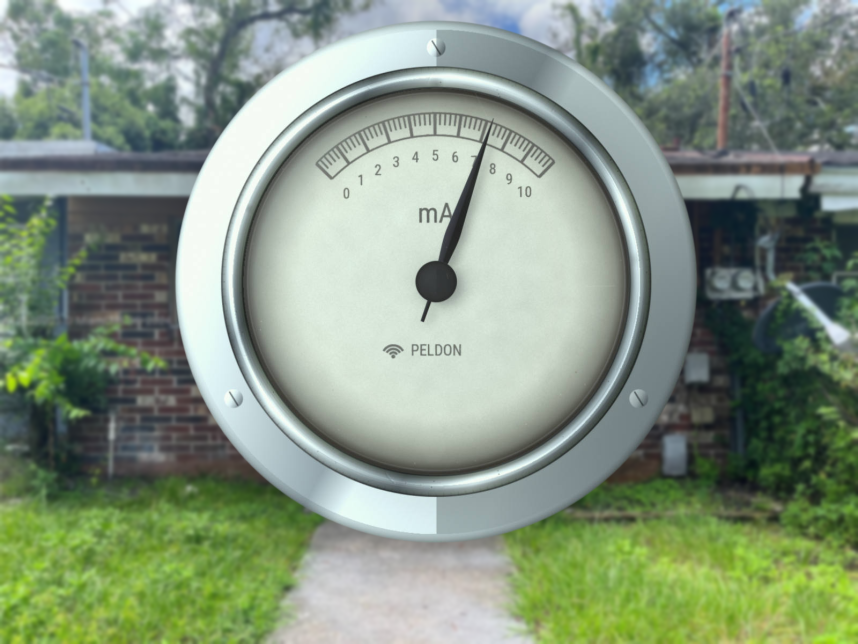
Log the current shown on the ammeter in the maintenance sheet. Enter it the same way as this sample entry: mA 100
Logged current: mA 7.2
